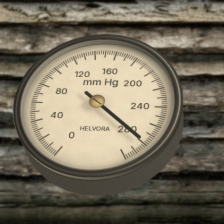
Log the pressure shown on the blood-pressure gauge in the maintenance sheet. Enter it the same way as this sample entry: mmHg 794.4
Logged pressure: mmHg 280
